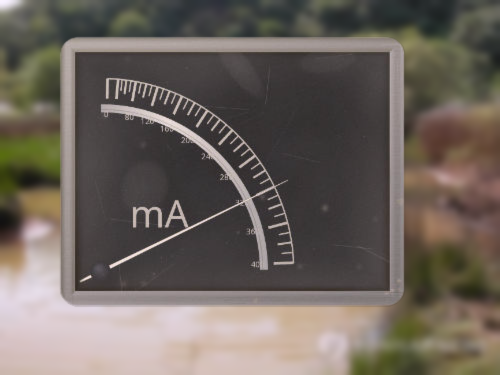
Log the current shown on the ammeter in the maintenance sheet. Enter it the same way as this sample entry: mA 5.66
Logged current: mA 320
